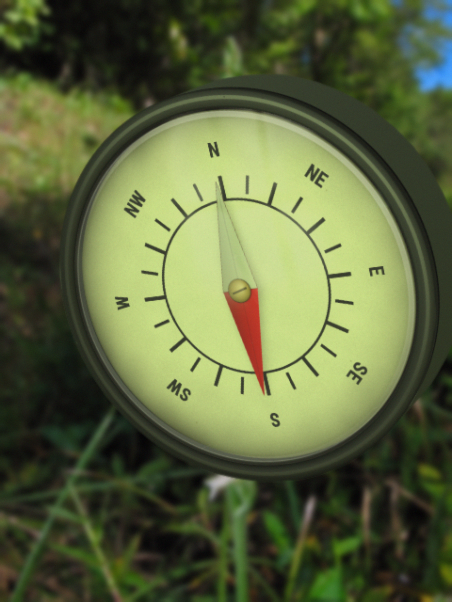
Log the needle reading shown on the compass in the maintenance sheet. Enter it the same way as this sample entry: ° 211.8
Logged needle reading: ° 180
